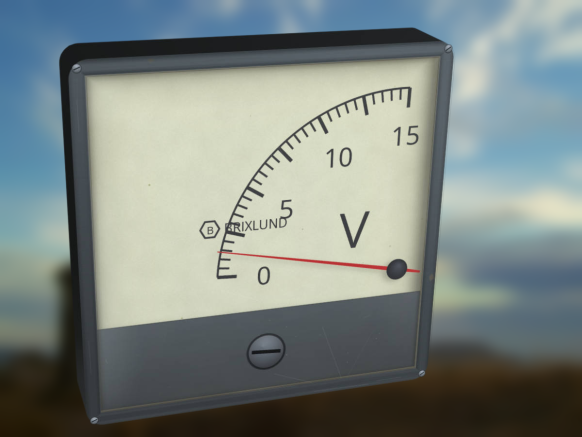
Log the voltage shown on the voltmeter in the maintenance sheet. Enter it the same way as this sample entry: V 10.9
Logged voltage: V 1.5
